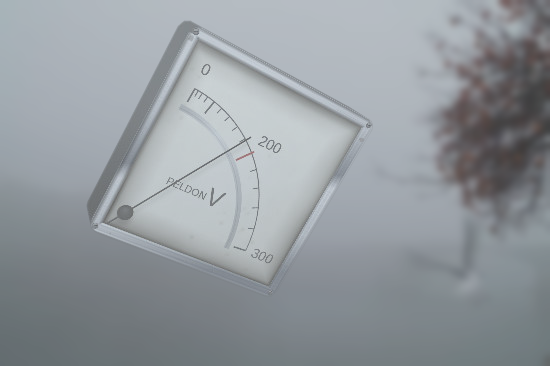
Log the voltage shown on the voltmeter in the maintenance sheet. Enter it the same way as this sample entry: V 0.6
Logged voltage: V 180
